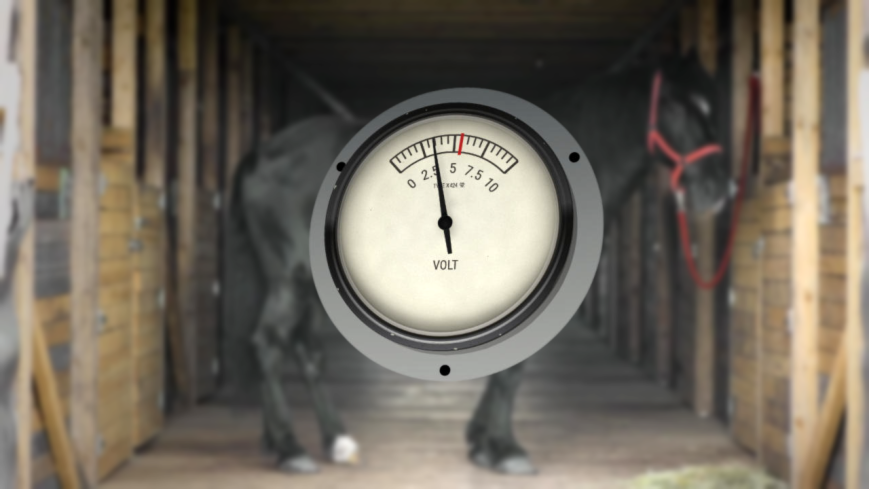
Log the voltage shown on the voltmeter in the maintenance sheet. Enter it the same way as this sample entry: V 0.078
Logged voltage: V 3.5
